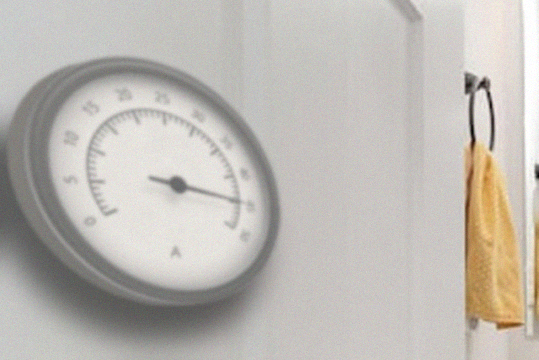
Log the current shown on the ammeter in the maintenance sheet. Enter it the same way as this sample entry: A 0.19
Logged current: A 45
